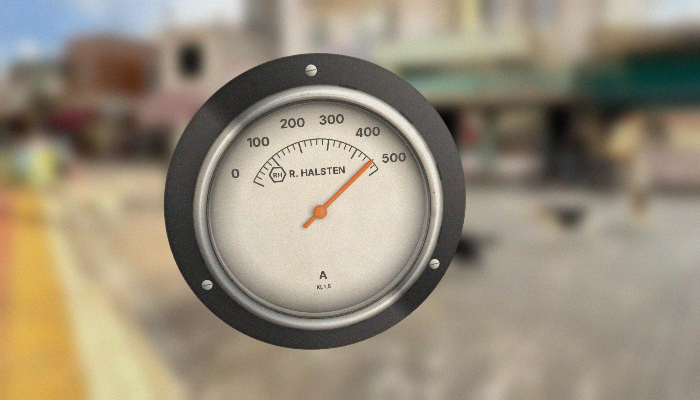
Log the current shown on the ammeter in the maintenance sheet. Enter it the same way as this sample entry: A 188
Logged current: A 460
